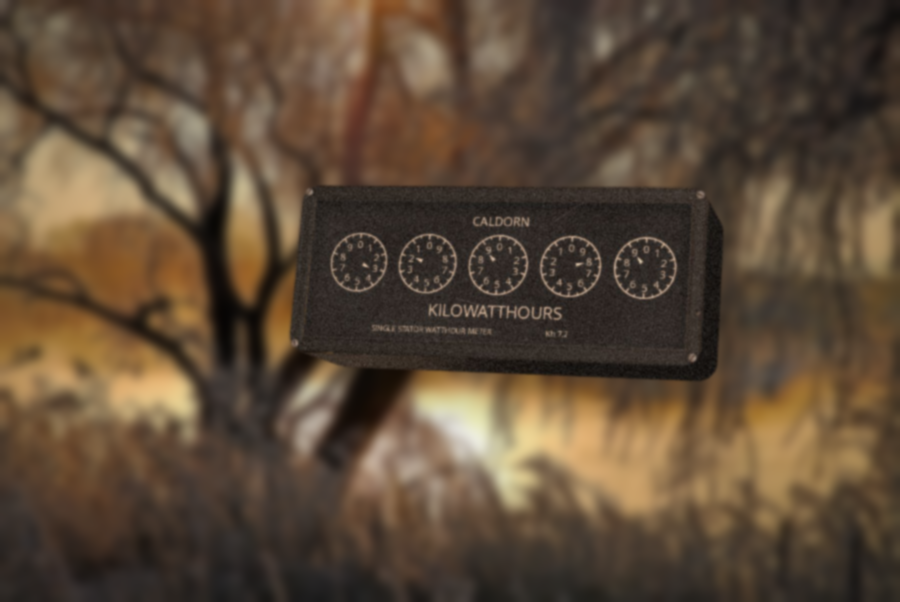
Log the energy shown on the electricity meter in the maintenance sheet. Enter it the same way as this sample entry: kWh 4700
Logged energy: kWh 31879
